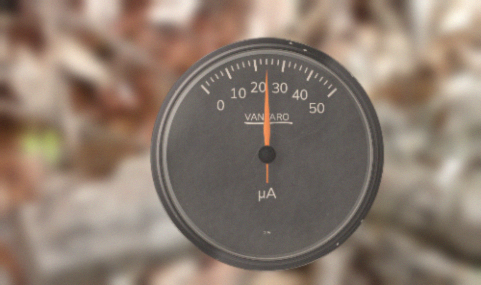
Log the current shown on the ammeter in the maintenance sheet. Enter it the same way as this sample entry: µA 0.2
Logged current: µA 24
